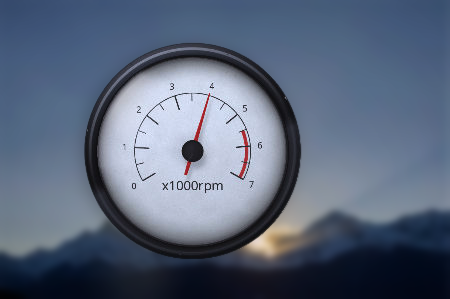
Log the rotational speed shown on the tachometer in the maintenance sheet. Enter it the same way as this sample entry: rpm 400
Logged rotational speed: rpm 4000
